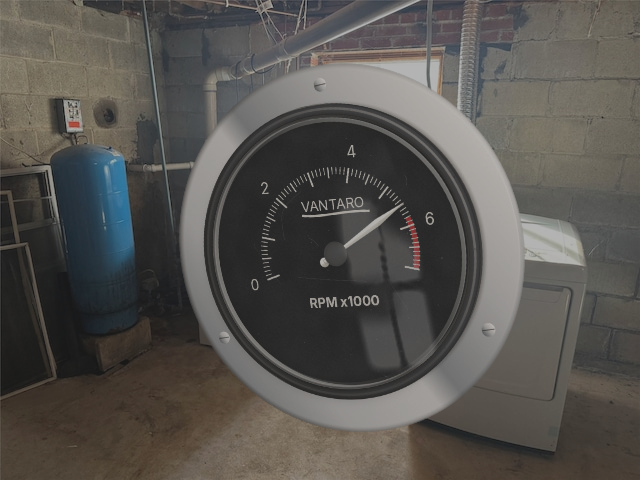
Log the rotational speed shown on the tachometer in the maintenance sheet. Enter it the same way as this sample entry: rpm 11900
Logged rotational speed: rpm 5500
